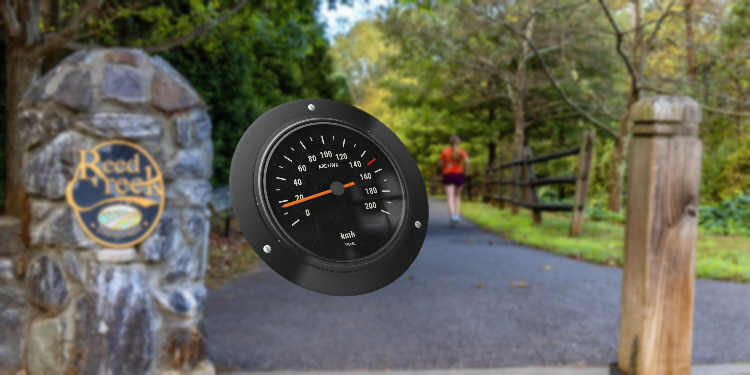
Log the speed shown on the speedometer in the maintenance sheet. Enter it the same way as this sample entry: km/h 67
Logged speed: km/h 15
